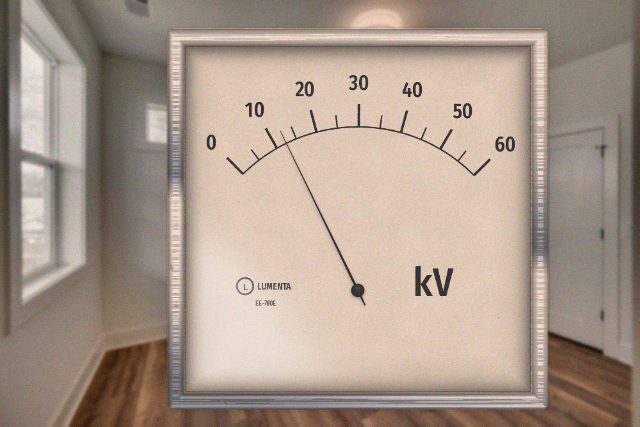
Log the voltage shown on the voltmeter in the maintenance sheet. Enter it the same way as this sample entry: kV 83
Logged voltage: kV 12.5
